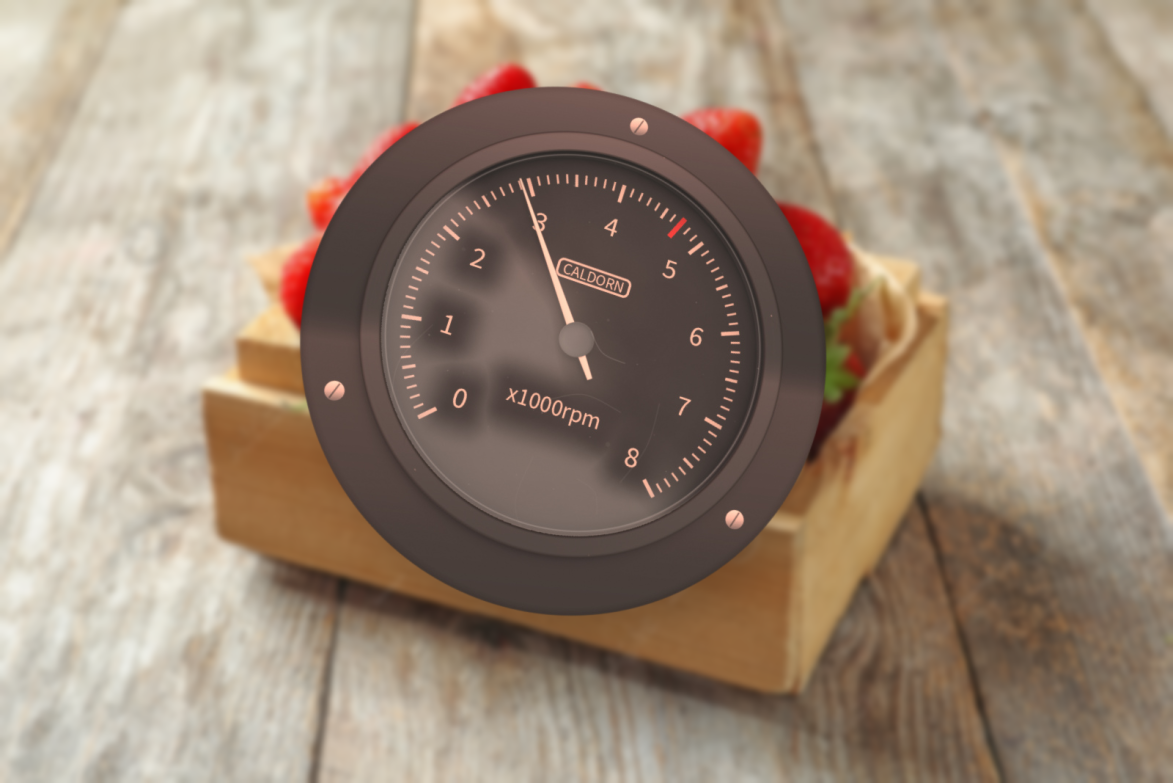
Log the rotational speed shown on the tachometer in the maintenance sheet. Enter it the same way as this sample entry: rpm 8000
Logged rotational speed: rpm 2900
